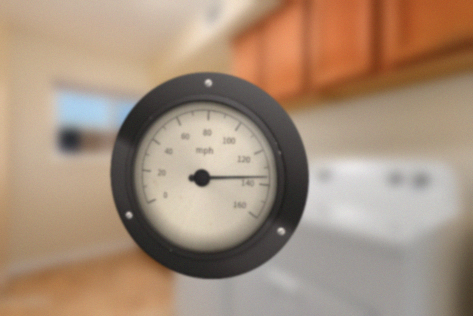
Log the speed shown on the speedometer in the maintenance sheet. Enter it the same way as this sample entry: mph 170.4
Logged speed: mph 135
